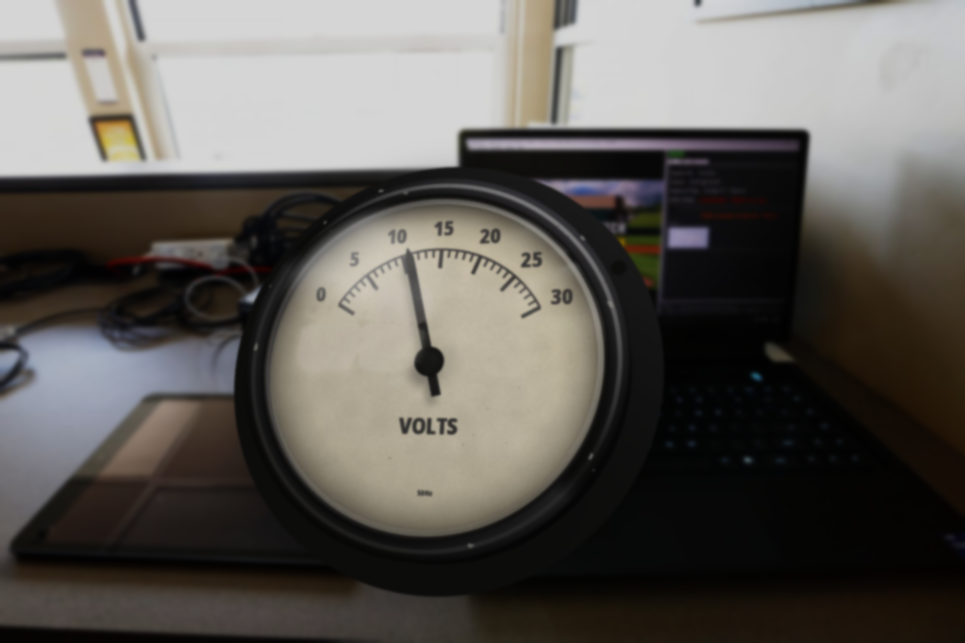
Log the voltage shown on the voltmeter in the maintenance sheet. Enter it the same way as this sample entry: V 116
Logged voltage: V 11
